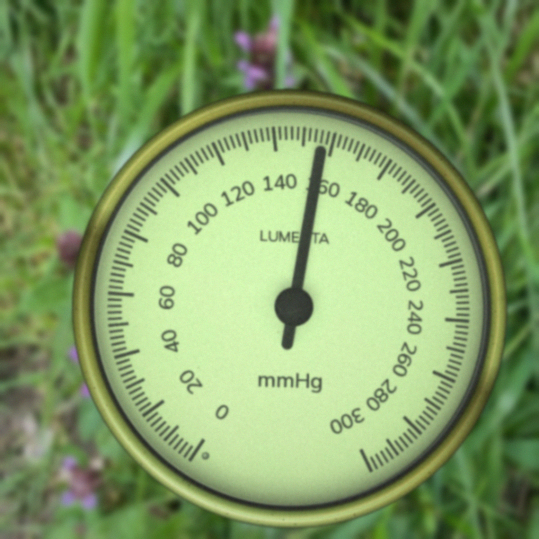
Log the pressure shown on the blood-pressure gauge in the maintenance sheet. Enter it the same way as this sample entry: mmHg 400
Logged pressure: mmHg 156
